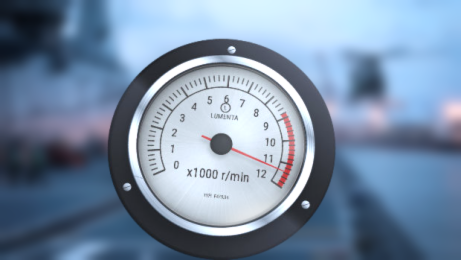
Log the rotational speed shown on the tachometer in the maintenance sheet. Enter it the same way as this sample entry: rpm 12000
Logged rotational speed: rpm 11400
